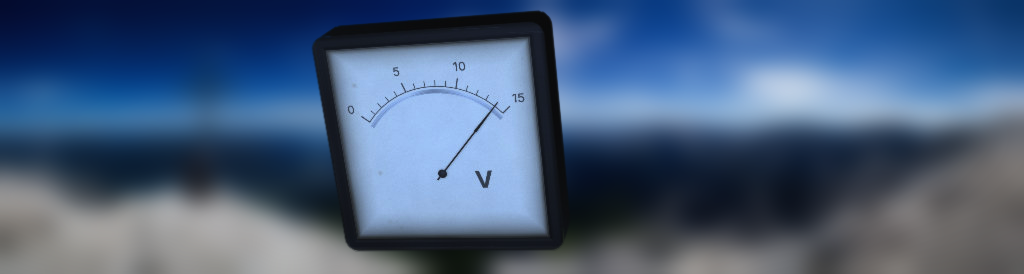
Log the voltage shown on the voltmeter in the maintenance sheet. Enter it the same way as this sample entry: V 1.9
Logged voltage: V 14
